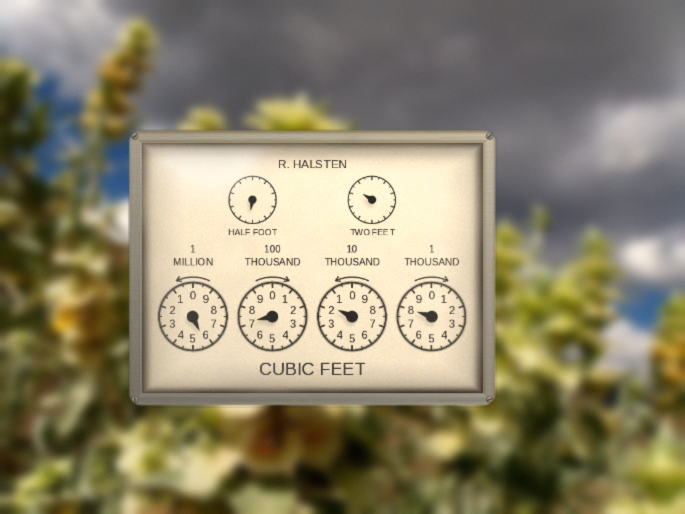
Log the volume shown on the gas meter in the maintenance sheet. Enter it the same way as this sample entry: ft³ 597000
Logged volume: ft³ 571800
